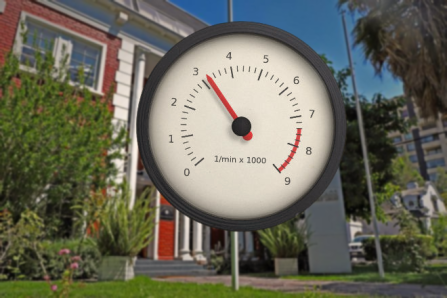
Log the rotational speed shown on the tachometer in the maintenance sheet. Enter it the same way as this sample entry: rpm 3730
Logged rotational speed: rpm 3200
